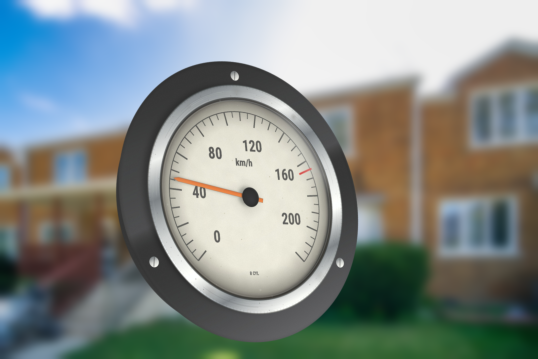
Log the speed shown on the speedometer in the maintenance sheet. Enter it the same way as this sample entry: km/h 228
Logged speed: km/h 45
